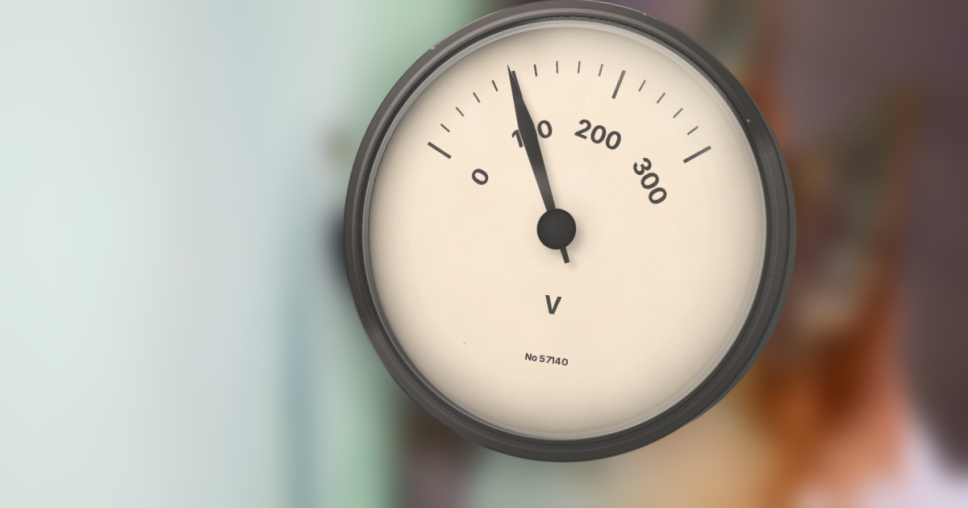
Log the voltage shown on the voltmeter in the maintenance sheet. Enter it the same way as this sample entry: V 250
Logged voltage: V 100
